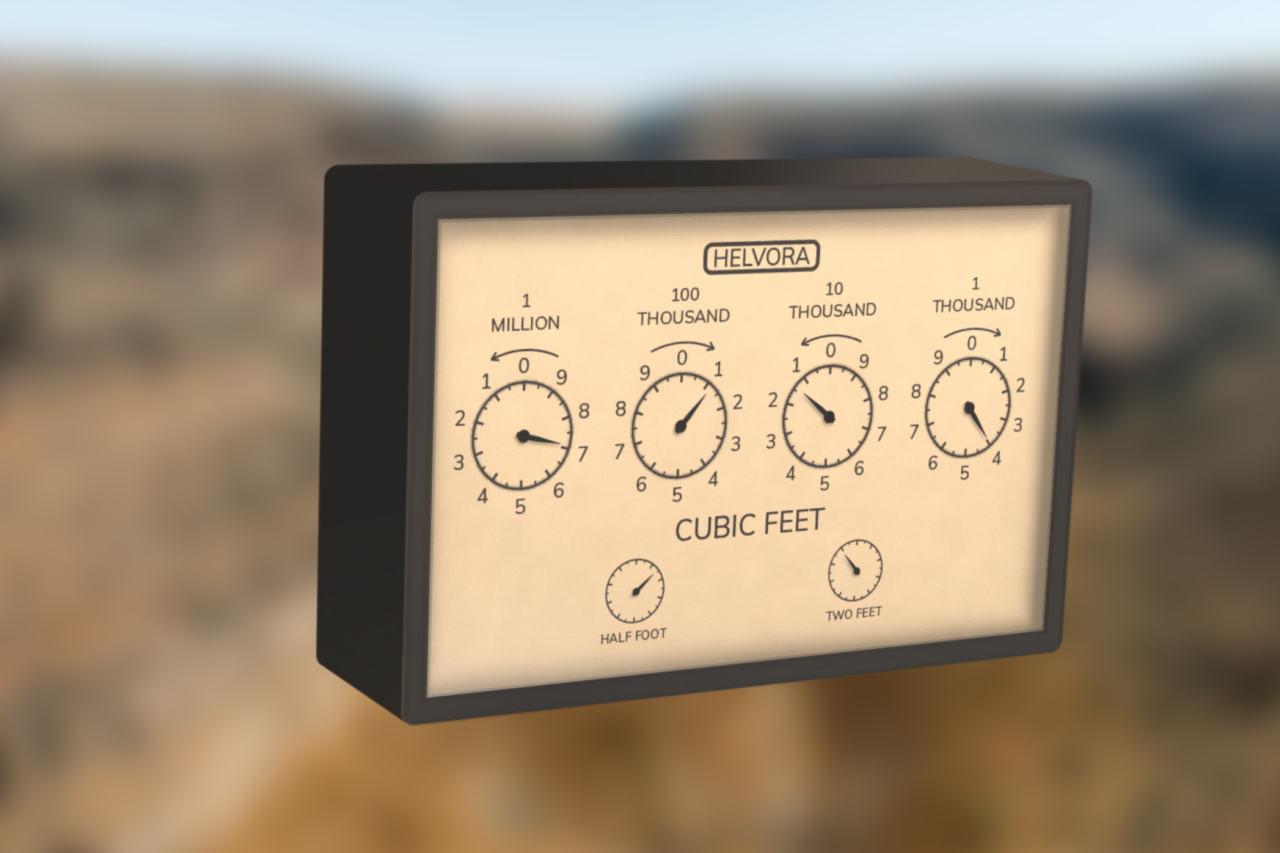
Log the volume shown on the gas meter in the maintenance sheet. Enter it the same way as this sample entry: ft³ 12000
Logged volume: ft³ 711400
